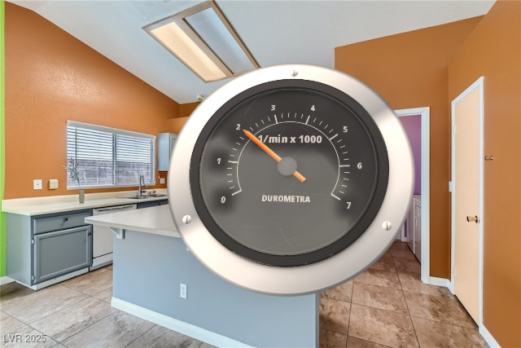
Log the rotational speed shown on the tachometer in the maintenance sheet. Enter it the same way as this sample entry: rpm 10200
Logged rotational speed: rpm 2000
